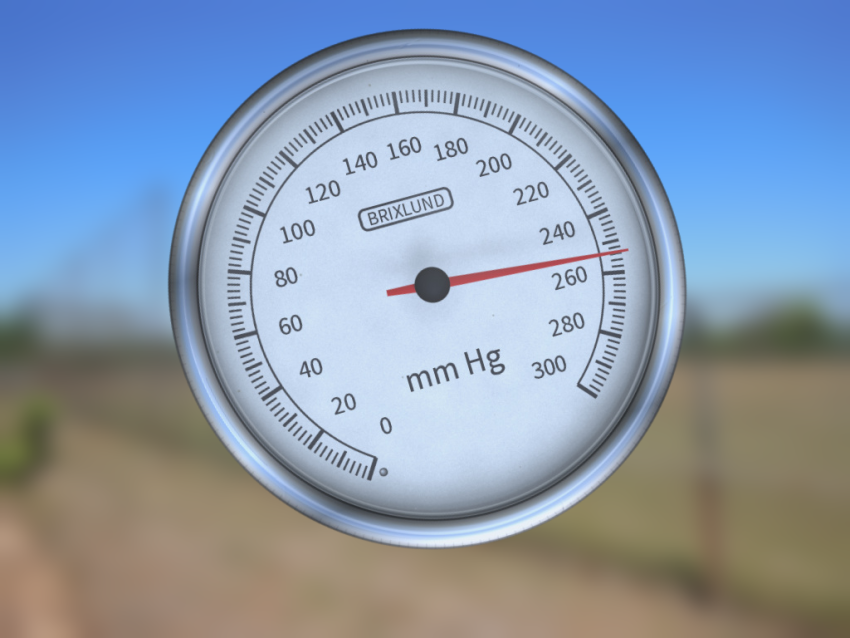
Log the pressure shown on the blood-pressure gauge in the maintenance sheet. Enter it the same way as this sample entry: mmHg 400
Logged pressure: mmHg 254
